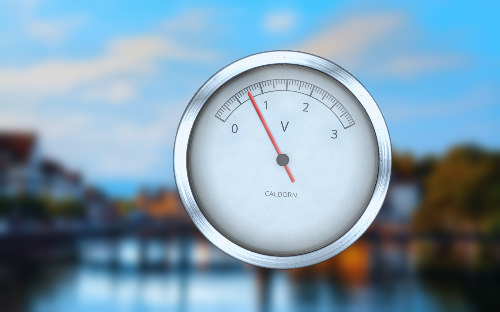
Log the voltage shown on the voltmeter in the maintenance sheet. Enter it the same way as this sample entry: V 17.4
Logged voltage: V 0.75
